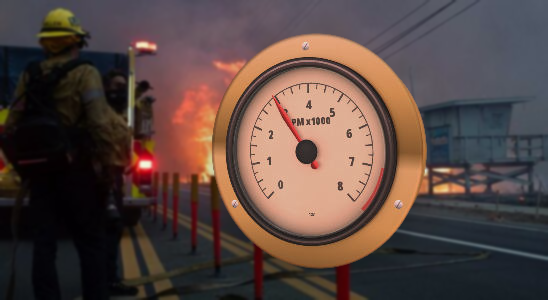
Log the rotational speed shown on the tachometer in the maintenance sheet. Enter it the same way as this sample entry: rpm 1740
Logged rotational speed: rpm 3000
